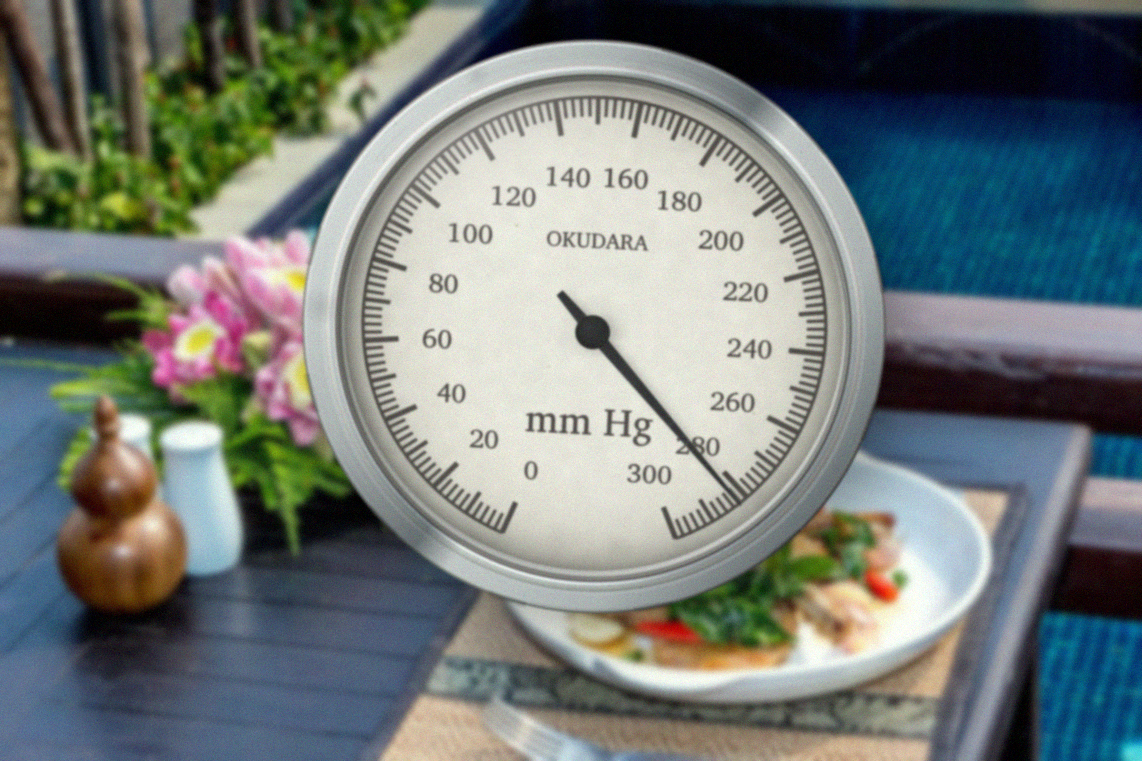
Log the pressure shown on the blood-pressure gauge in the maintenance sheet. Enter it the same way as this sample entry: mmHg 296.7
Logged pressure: mmHg 282
